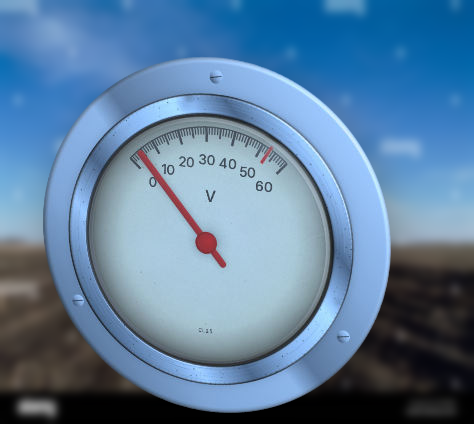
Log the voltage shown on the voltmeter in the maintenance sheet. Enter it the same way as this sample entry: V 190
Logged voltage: V 5
